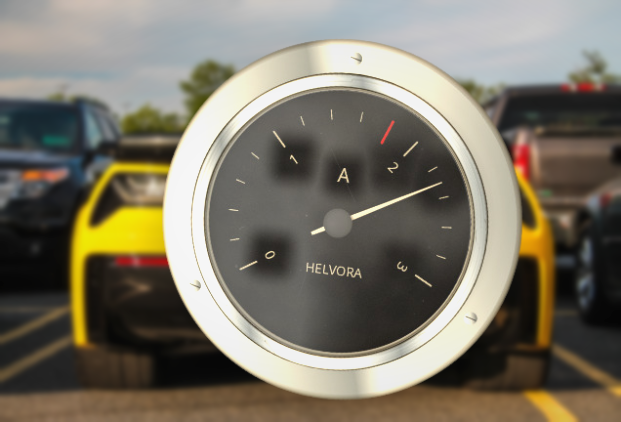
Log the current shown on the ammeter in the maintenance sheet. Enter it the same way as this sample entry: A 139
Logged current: A 2.3
